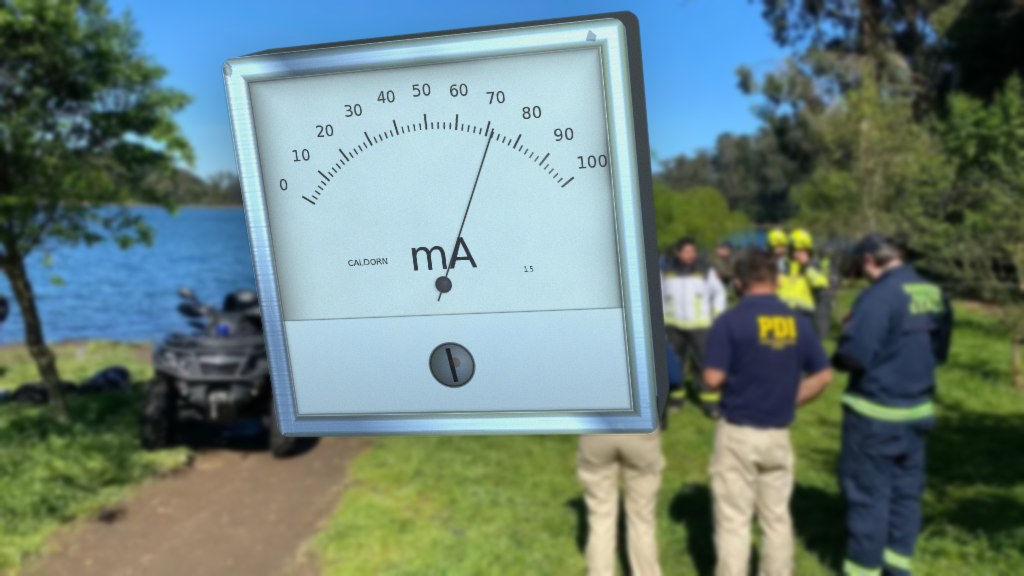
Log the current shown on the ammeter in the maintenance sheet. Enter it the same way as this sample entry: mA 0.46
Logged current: mA 72
